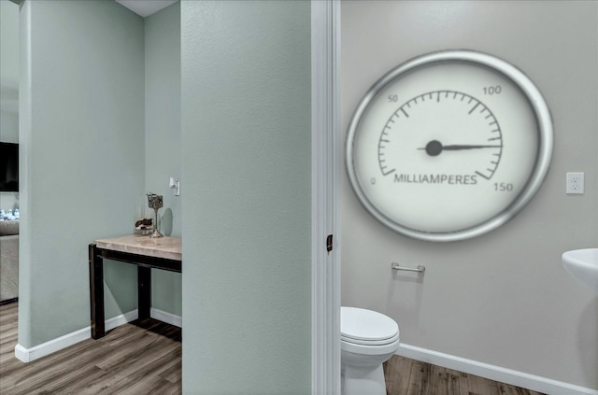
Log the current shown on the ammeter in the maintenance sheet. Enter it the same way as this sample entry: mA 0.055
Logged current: mA 130
